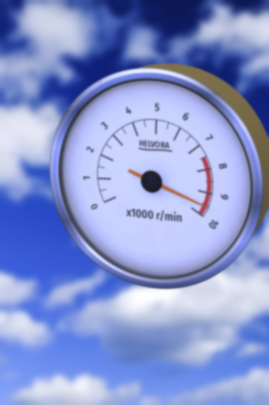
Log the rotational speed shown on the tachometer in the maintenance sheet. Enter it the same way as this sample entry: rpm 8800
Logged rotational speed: rpm 9500
